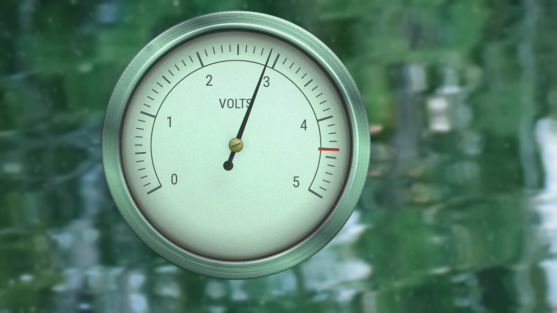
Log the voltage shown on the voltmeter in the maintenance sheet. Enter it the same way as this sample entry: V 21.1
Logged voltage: V 2.9
